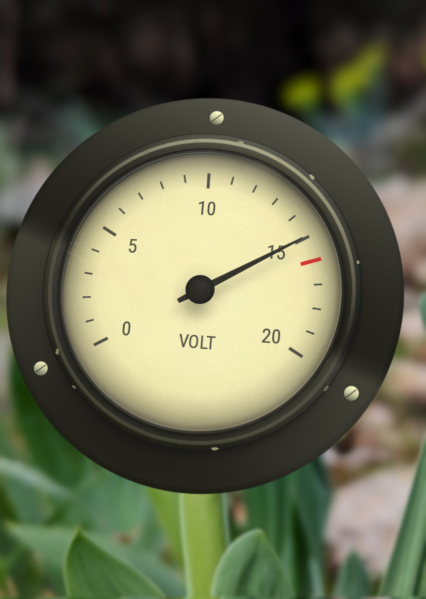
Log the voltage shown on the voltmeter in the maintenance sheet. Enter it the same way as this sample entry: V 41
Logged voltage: V 15
